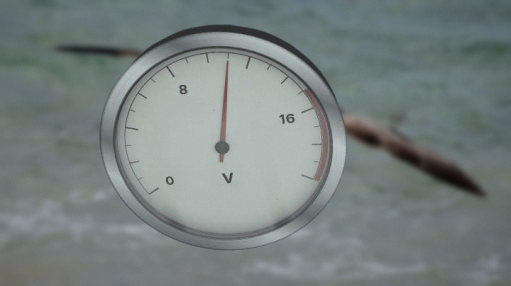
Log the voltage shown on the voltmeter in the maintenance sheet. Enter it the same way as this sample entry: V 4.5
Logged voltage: V 11
